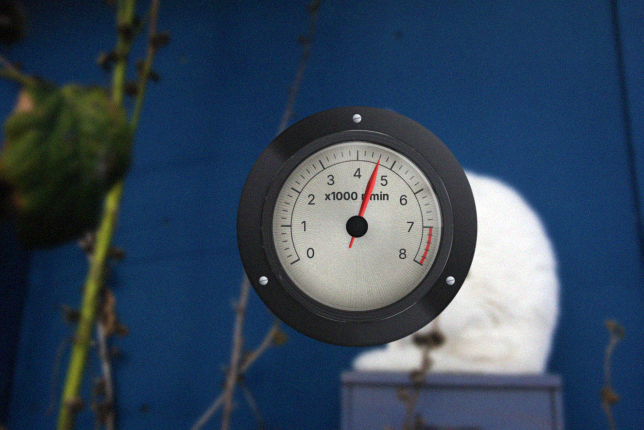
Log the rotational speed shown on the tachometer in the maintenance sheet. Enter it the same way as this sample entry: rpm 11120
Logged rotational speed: rpm 4600
